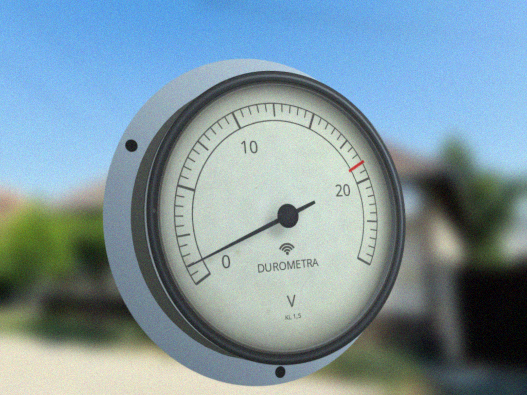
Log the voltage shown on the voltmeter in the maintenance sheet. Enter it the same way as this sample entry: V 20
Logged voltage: V 1
